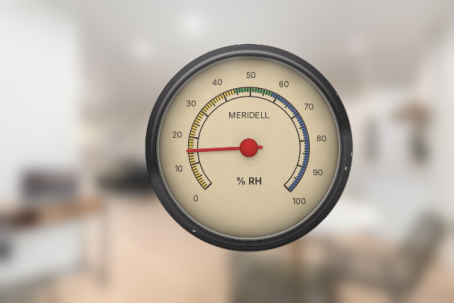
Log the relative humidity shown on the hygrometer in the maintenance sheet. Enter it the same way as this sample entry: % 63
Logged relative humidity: % 15
